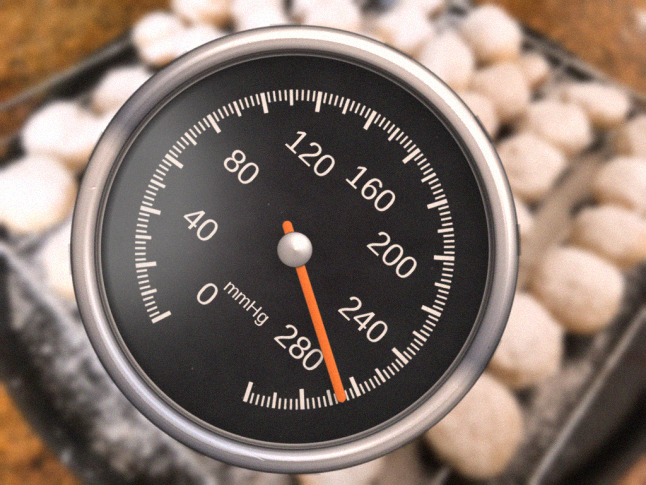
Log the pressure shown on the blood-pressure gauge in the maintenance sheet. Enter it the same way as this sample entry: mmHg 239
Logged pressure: mmHg 266
